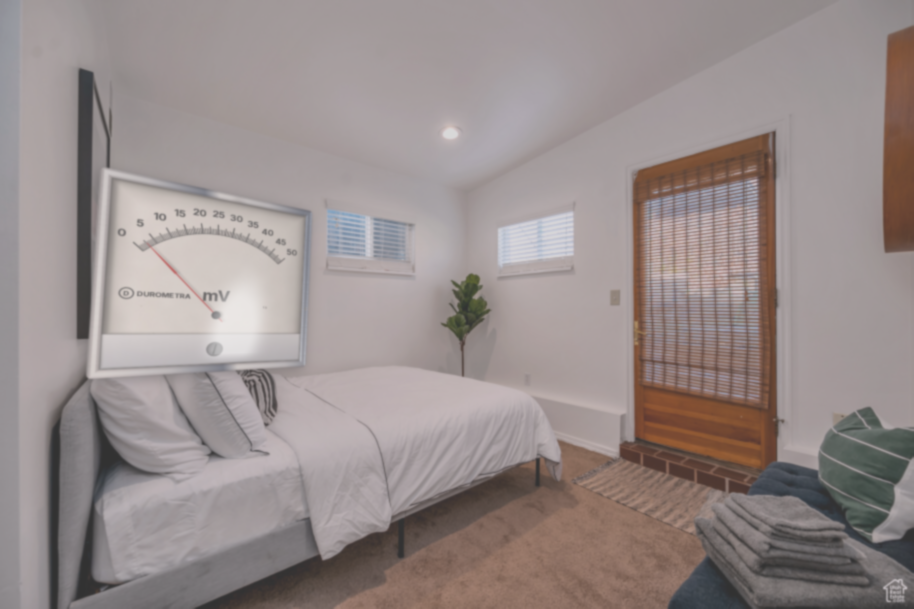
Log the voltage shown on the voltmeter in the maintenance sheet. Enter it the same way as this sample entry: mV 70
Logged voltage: mV 2.5
